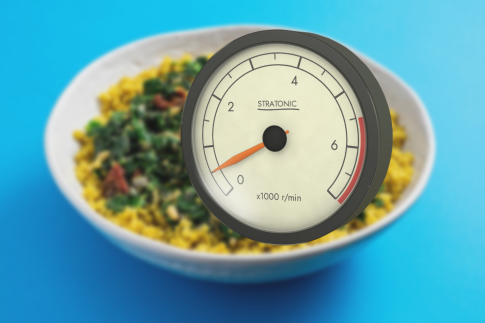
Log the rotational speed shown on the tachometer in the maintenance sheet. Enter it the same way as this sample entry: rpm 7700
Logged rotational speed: rpm 500
